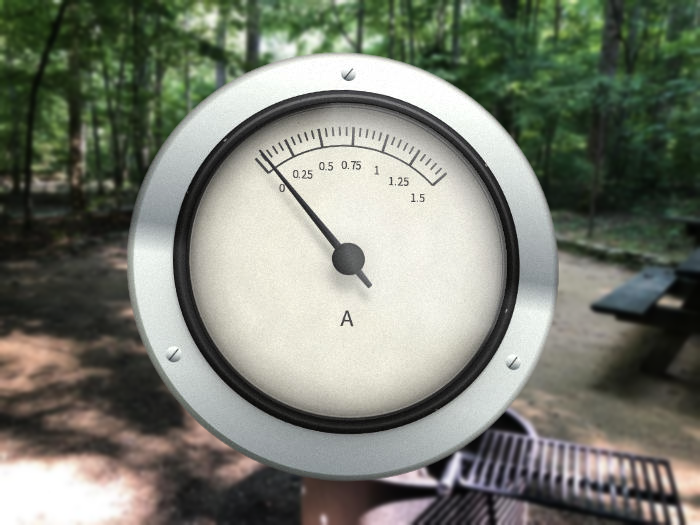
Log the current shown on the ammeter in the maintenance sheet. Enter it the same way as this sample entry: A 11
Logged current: A 0.05
